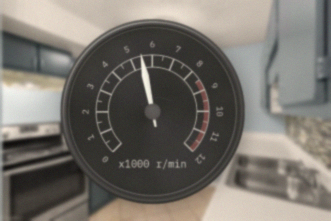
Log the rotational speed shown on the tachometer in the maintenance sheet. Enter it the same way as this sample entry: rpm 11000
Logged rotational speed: rpm 5500
